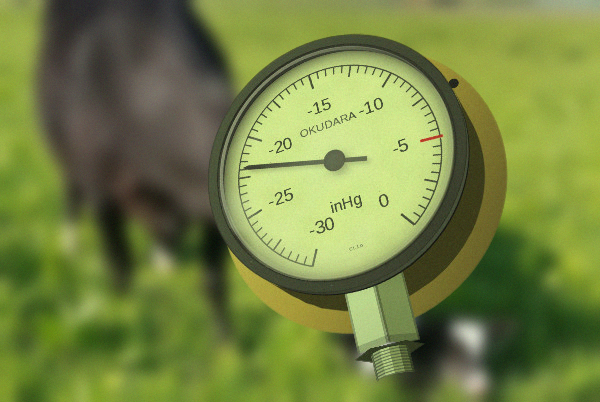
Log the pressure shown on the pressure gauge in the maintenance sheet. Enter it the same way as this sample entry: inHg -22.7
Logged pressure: inHg -22
